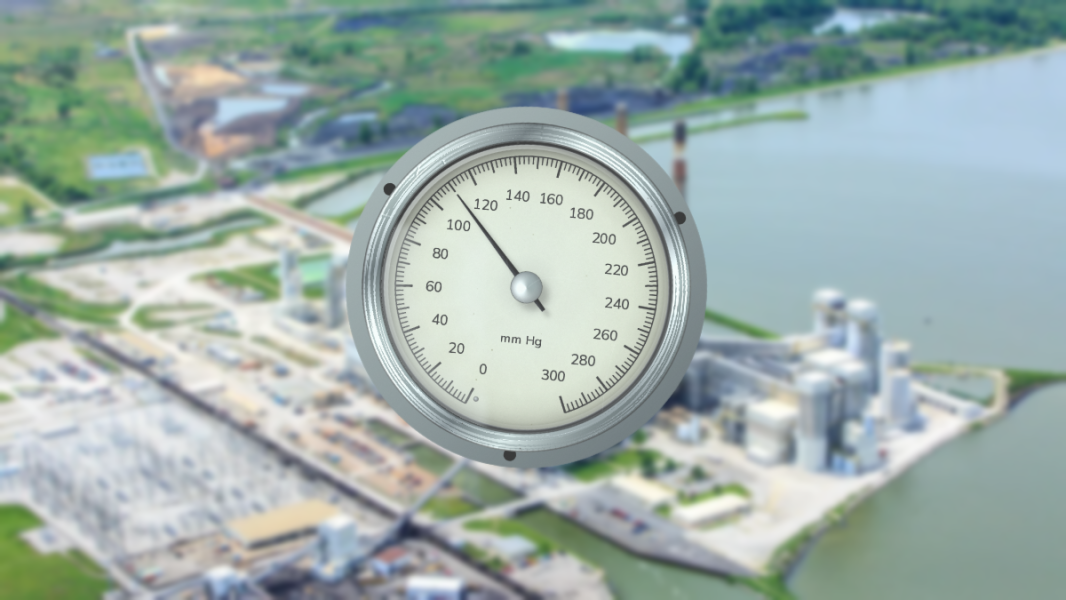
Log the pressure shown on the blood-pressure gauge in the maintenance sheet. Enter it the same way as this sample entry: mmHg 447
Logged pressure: mmHg 110
